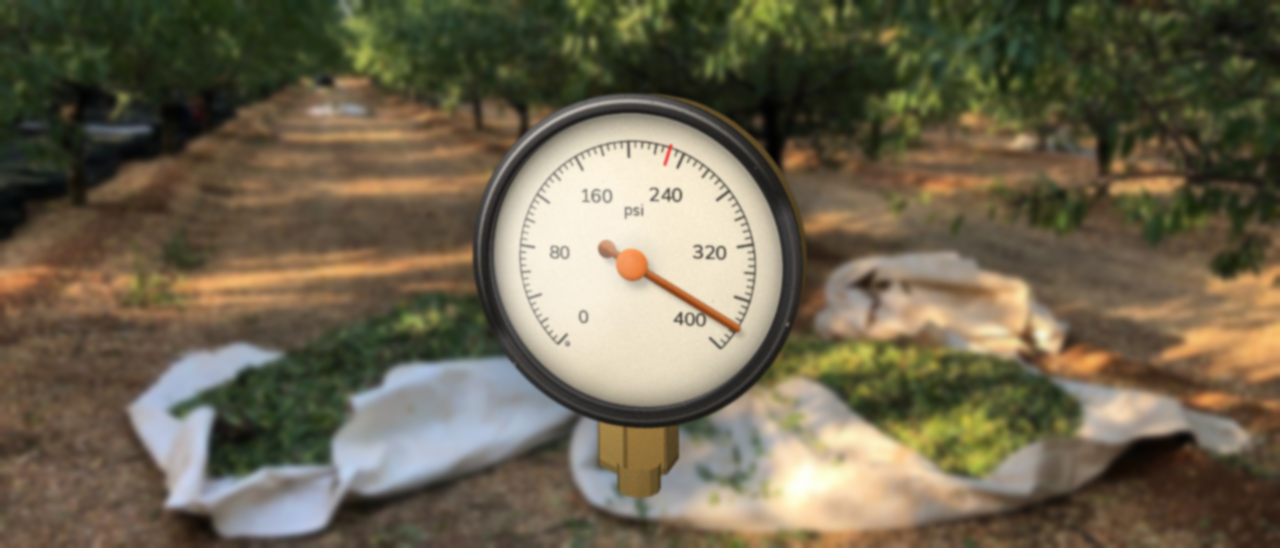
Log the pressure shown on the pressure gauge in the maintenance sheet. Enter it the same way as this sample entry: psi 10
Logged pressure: psi 380
